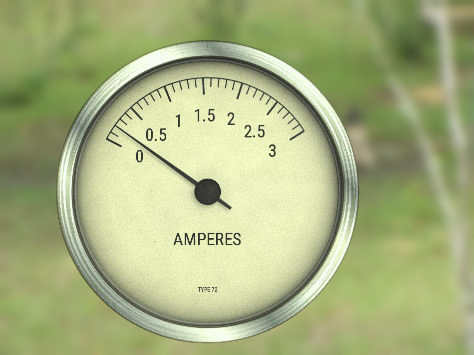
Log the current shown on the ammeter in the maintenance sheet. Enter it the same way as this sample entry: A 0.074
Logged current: A 0.2
